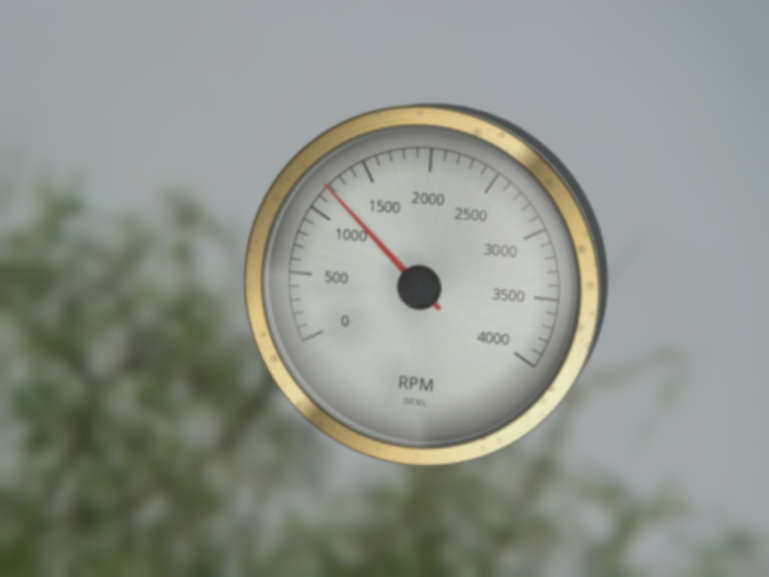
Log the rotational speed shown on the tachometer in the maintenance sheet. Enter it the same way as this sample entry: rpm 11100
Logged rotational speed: rpm 1200
